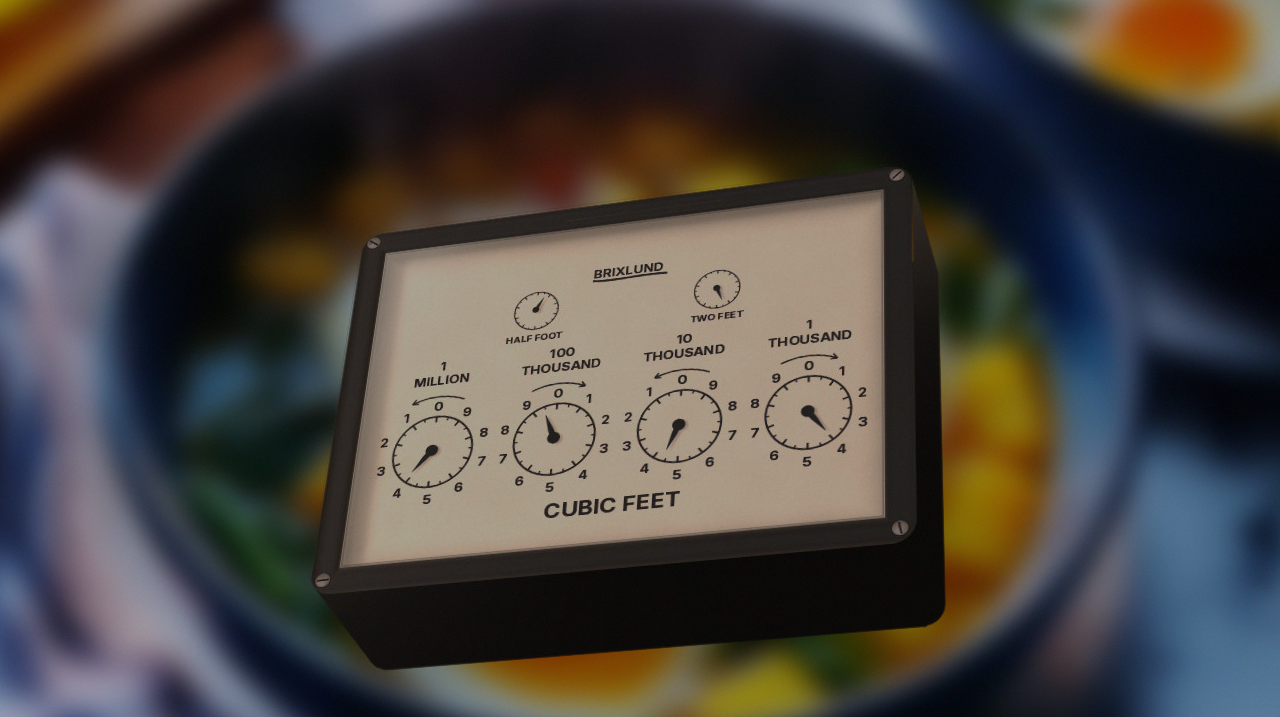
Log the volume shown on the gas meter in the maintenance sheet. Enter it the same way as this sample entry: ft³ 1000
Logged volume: ft³ 394400
